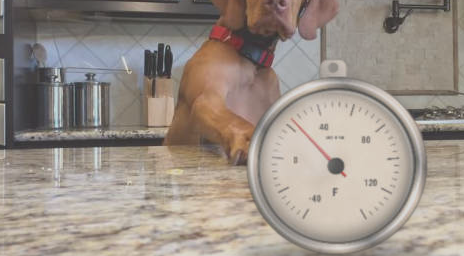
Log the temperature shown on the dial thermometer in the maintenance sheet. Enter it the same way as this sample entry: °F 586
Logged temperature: °F 24
